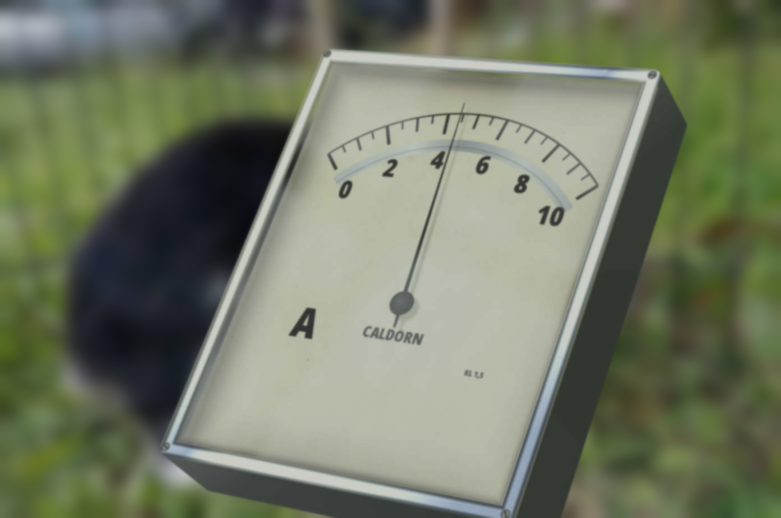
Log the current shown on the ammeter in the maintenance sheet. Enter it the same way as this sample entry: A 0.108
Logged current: A 4.5
